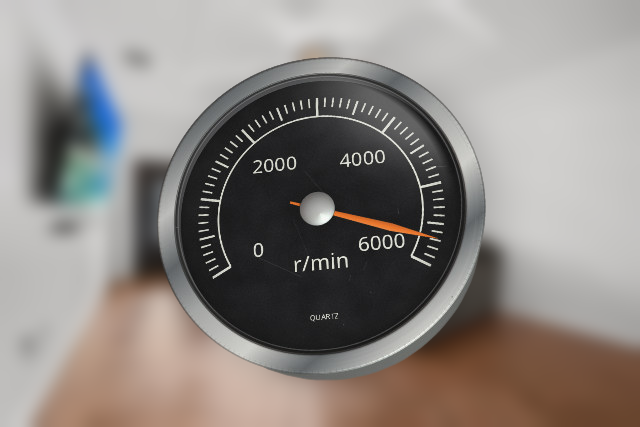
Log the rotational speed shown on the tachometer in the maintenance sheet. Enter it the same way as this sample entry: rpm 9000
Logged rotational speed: rpm 5700
